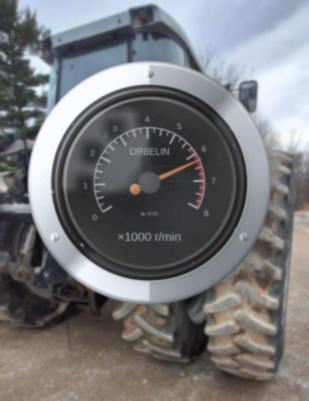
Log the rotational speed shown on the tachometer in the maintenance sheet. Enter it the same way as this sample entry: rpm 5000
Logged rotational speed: rpm 6250
